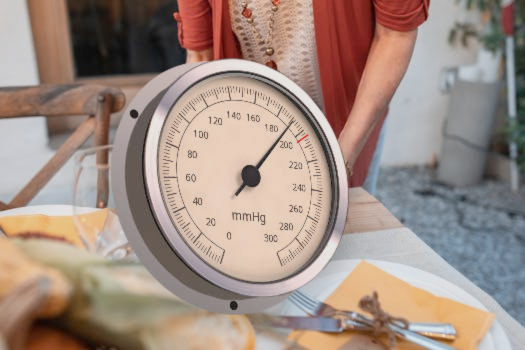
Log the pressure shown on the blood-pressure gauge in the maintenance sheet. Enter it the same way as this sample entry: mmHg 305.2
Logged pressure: mmHg 190
